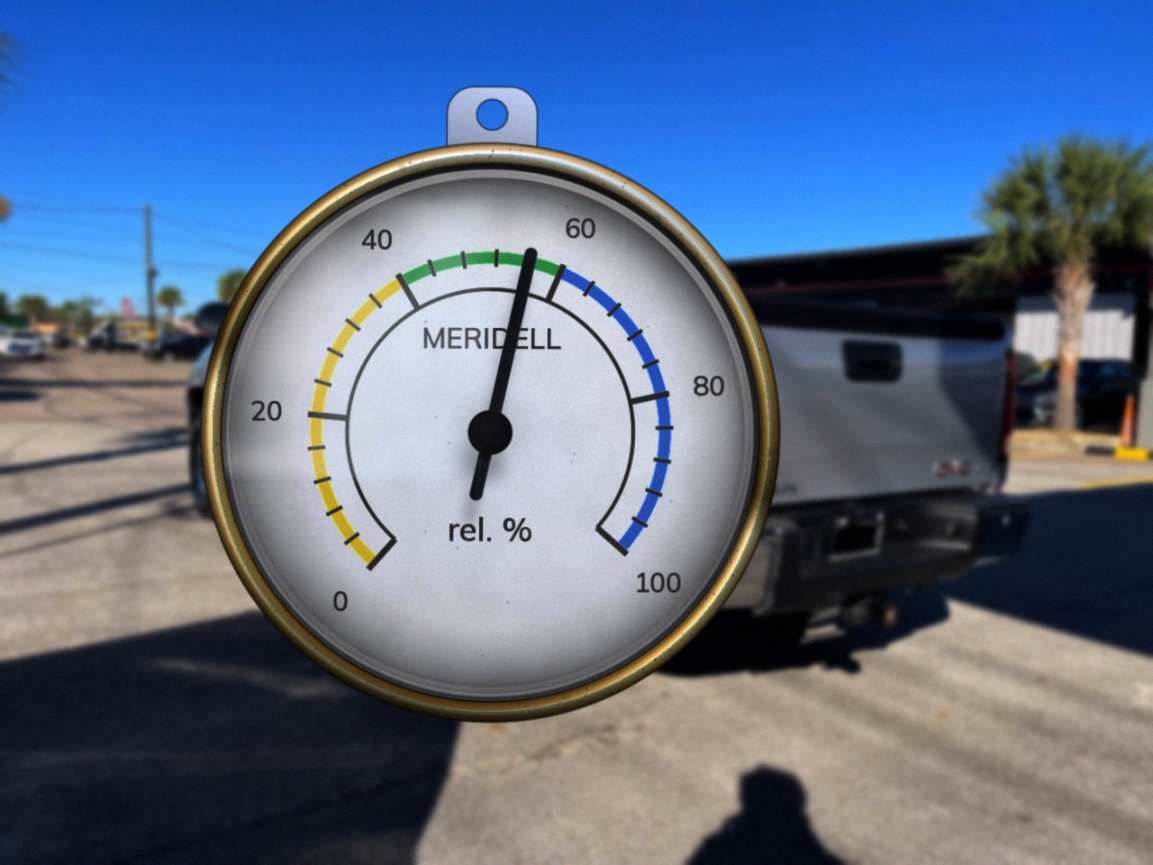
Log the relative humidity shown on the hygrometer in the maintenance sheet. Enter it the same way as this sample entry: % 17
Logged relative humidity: % 56
